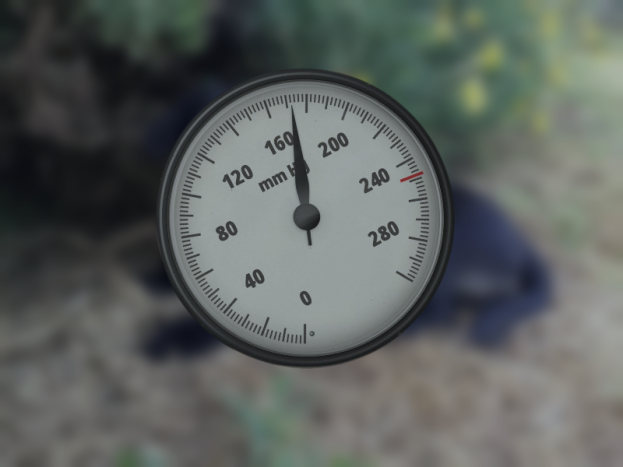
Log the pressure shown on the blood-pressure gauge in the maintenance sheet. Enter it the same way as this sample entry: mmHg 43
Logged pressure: mmHg 172
